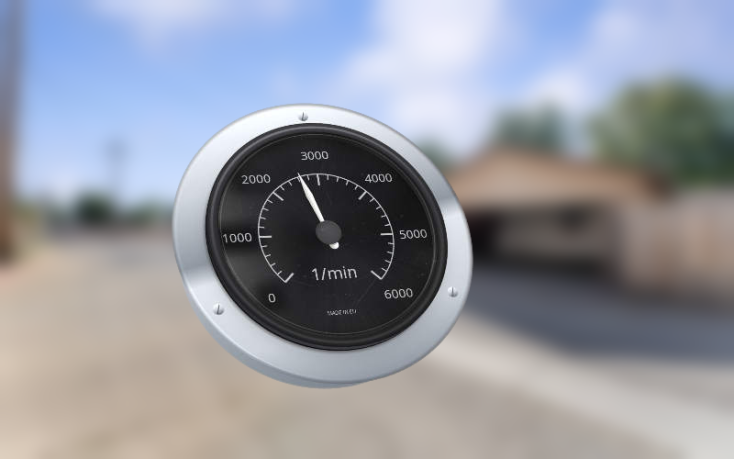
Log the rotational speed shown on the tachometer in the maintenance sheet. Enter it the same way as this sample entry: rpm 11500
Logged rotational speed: rpm 2600
